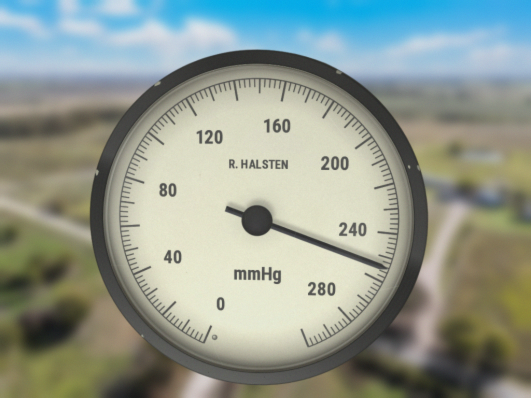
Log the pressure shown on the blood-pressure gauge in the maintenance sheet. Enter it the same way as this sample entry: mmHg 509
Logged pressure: mmHg 254
